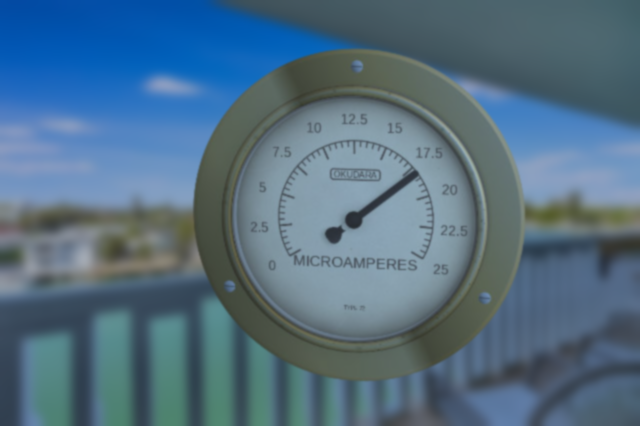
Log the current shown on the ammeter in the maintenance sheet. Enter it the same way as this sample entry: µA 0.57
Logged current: µA 18
